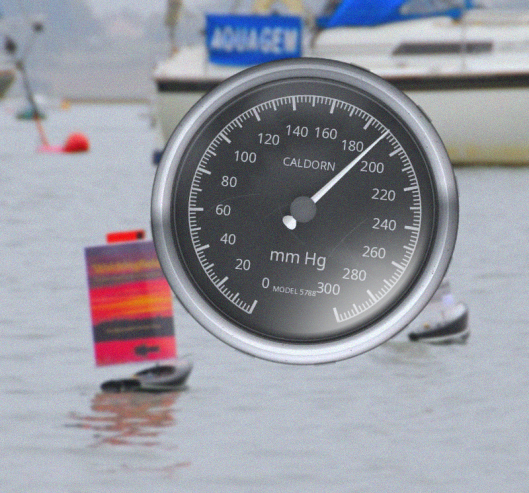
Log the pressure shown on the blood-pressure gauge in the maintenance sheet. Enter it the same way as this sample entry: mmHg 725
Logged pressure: mmHg 190
